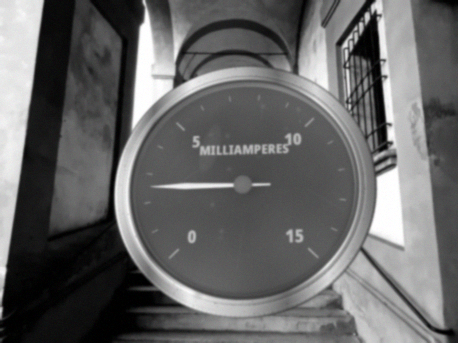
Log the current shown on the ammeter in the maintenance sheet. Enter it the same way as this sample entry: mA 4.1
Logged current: mA 2.5
